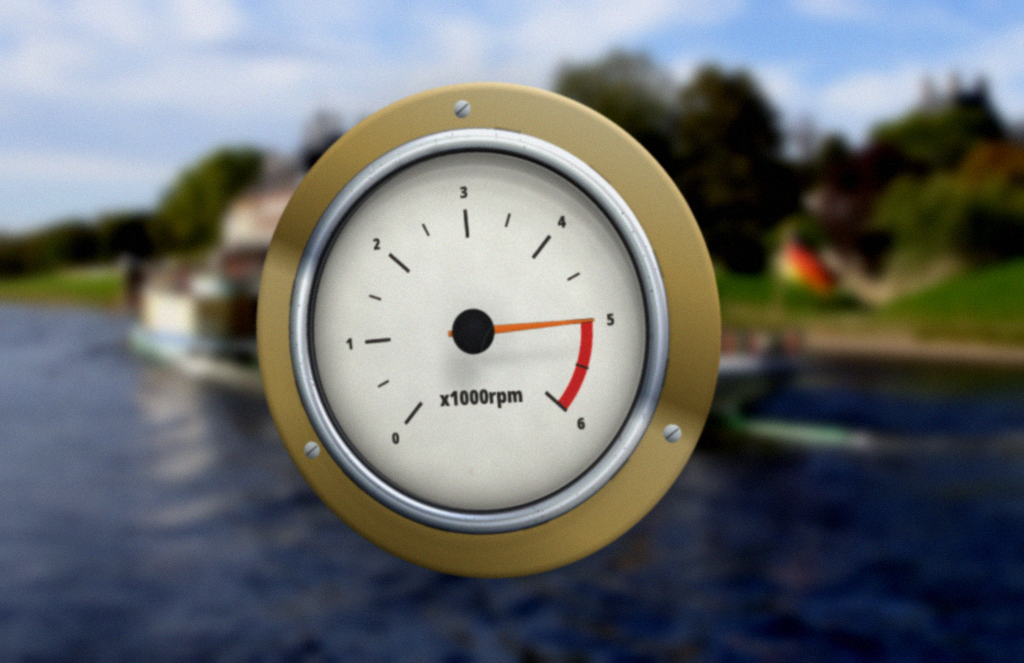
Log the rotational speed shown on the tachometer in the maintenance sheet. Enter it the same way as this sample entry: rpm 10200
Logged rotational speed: rpm 5000
